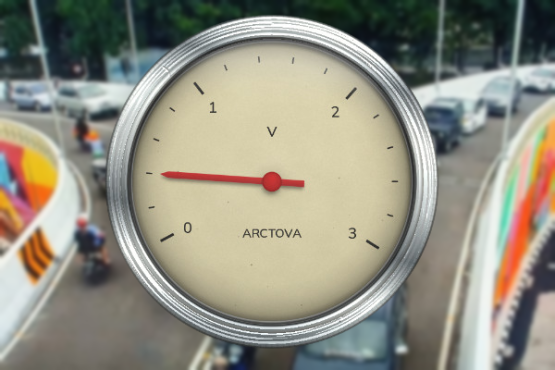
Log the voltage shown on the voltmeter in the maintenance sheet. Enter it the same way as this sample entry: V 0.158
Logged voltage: V 0.4
